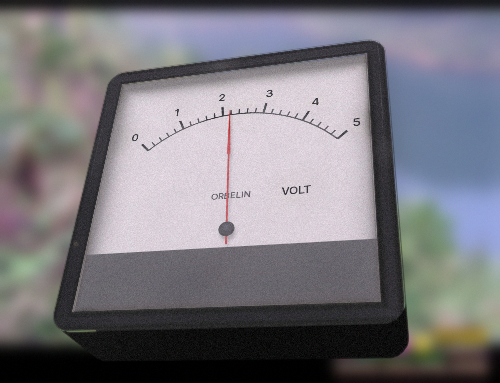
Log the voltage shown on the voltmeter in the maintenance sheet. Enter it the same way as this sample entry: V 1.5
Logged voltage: V 2.2
